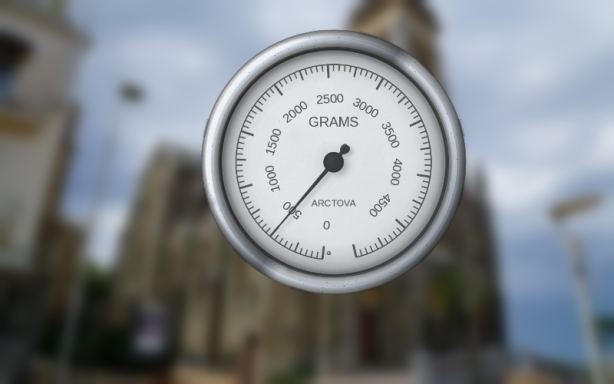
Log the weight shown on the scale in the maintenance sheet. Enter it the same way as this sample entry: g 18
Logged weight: g 500
